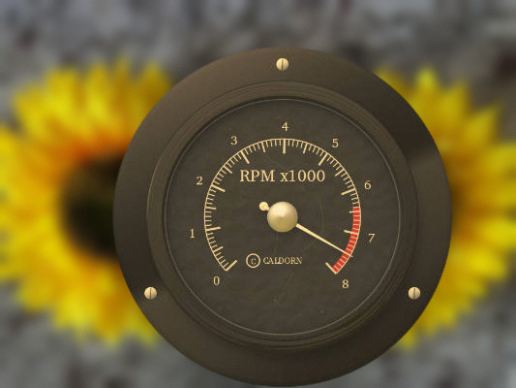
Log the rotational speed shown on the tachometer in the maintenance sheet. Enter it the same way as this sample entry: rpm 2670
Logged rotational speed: rpm 7500
